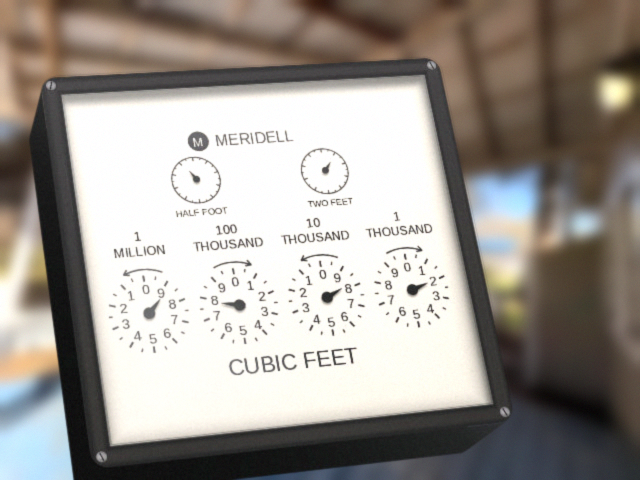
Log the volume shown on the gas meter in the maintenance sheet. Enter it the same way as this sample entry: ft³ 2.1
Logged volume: ft³ 878200
